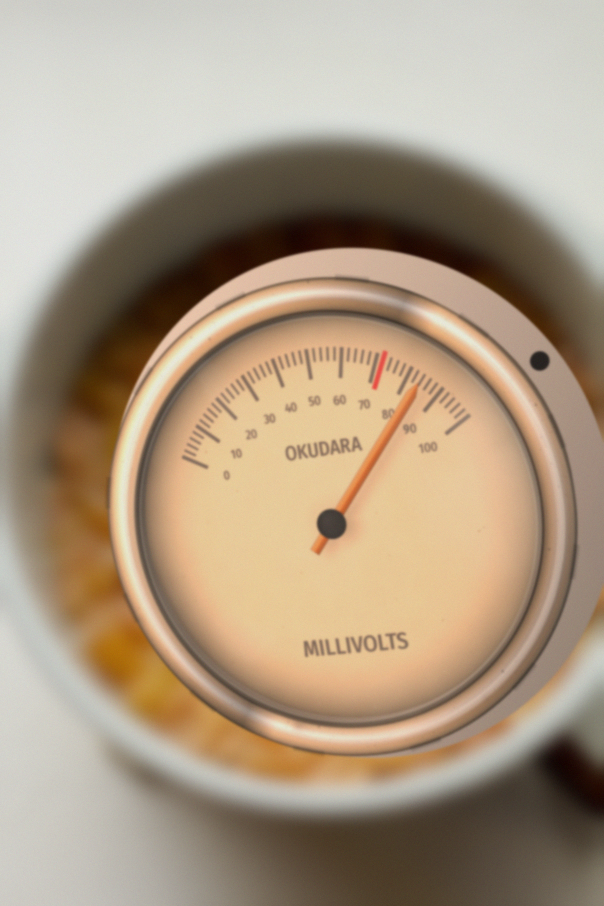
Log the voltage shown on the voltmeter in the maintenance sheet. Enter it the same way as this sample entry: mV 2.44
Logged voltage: mV 84
